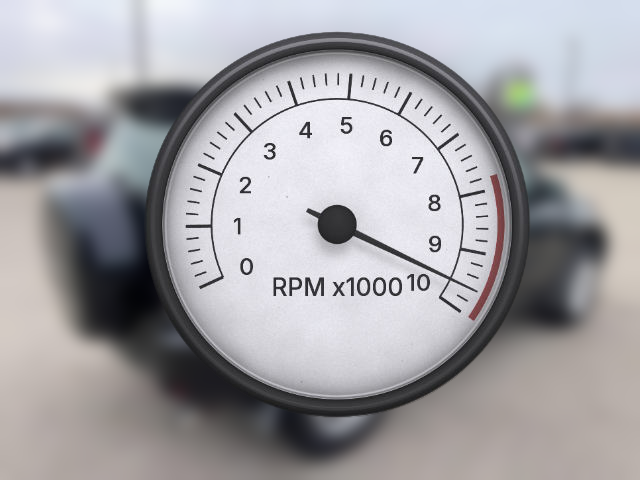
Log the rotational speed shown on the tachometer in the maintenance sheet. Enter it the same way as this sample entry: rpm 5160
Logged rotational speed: rpm 9600
